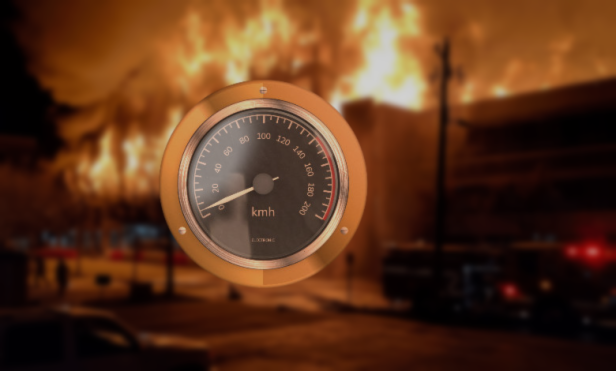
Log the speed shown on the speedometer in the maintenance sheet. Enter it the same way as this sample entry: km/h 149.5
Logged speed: km/h 5
